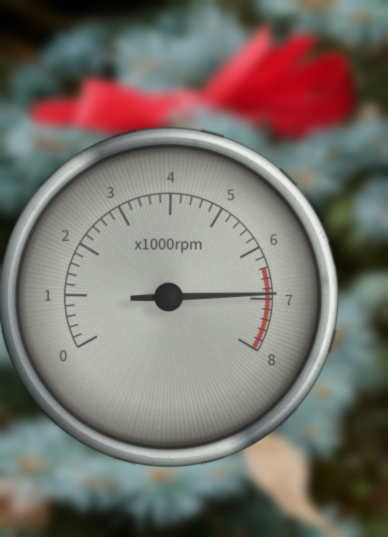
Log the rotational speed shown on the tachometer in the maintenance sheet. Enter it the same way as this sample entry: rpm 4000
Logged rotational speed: rpm 6900
